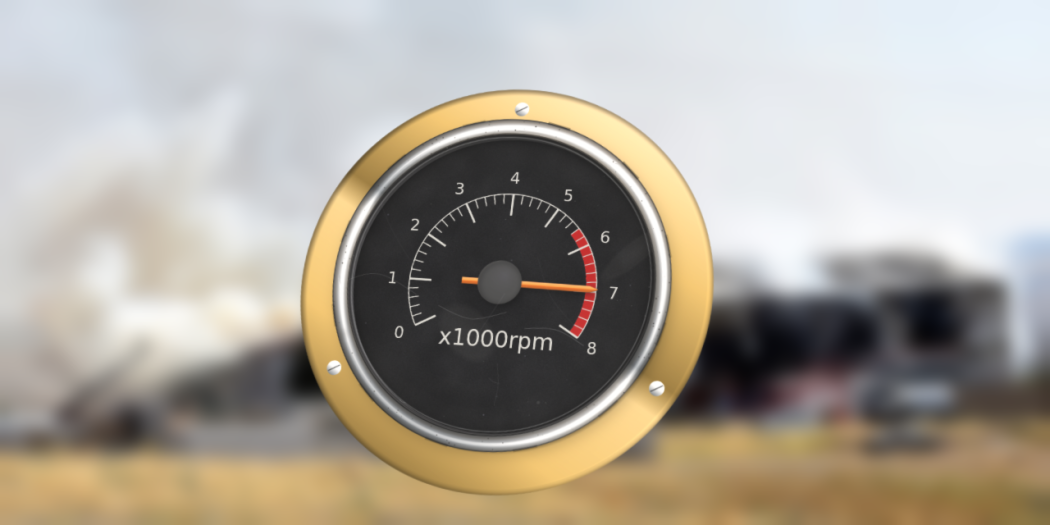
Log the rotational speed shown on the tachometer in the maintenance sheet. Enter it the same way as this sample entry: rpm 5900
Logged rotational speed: rpm 7000
